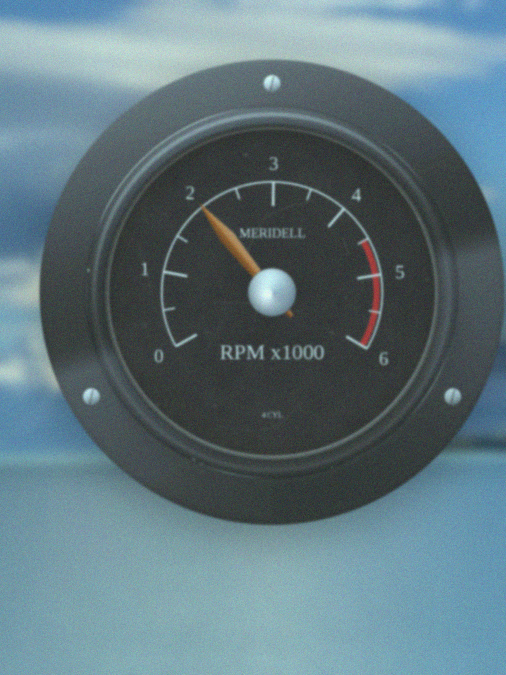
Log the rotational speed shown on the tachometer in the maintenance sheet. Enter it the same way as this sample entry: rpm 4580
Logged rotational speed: rpm 2000
